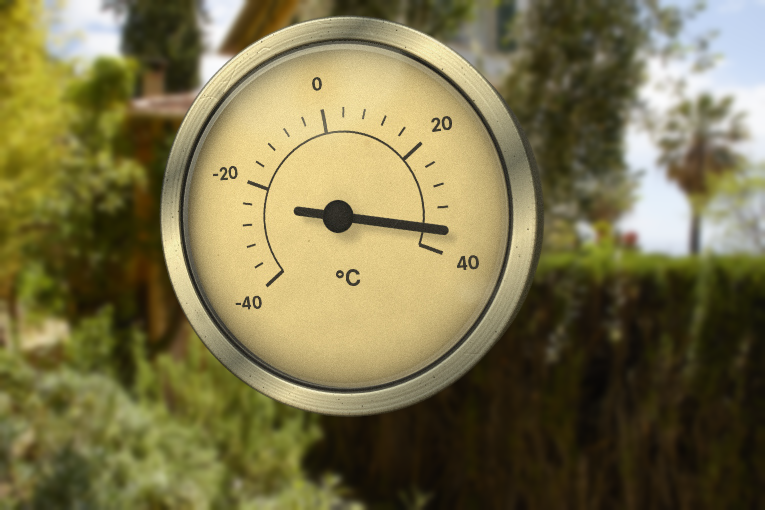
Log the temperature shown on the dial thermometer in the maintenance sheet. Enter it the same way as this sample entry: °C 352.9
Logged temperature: °C 36
